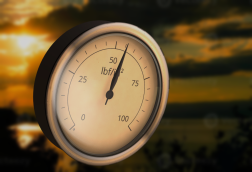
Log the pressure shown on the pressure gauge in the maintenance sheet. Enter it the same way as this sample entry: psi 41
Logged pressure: psi 55
